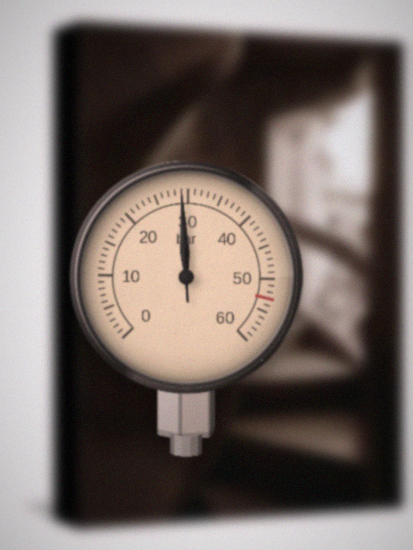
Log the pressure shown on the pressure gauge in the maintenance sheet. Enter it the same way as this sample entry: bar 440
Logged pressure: bar 29
